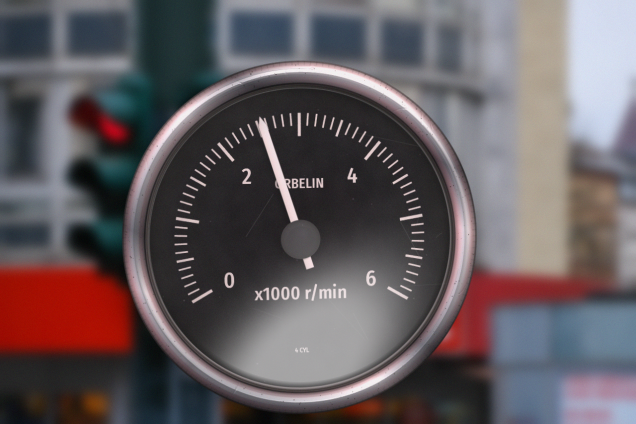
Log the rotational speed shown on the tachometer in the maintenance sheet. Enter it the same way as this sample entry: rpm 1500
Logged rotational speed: rpm 2550
